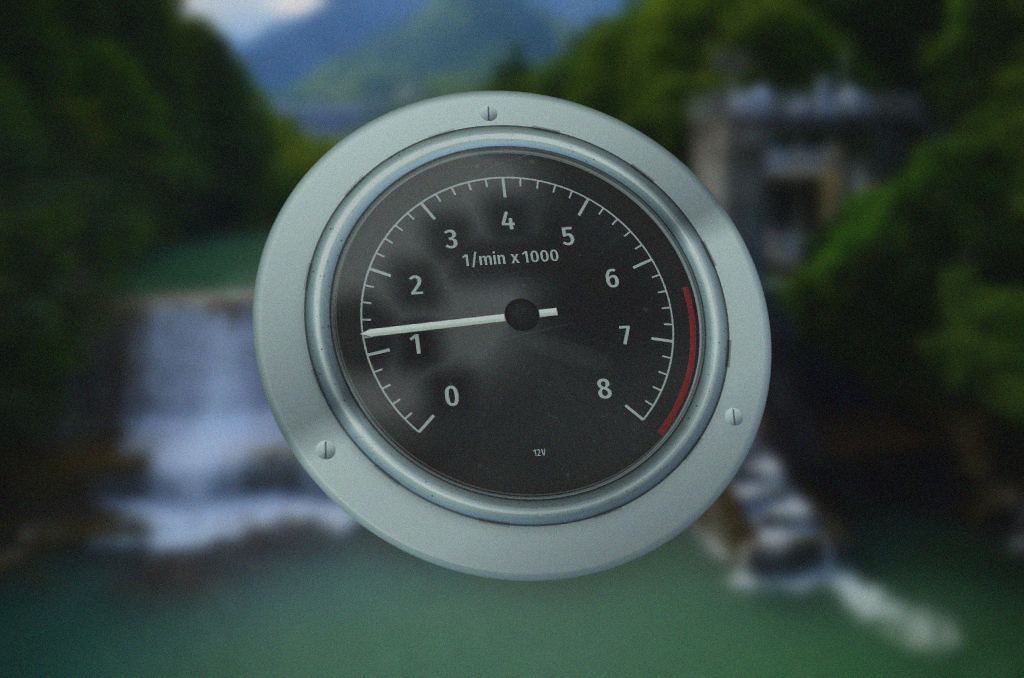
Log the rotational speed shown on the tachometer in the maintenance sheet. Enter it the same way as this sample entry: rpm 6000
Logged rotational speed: rpm 1200
